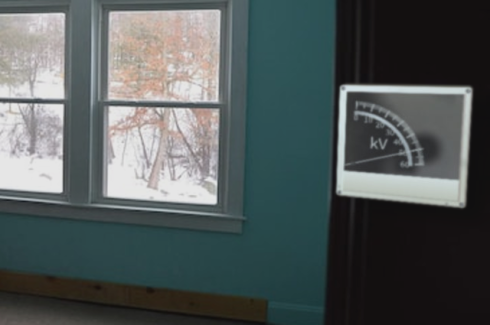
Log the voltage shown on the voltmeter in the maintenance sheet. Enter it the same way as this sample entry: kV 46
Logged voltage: kV 50
